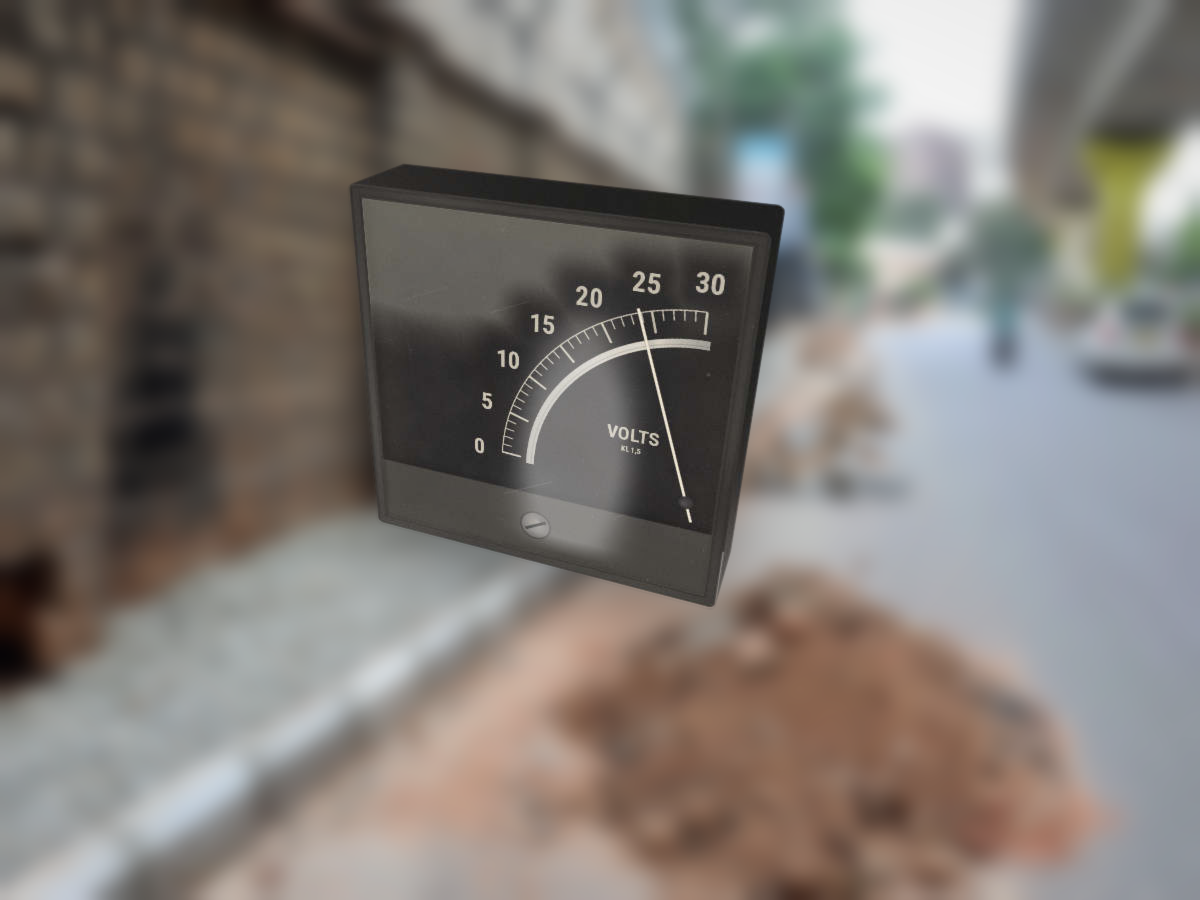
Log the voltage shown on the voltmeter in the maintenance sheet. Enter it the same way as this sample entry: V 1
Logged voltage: V 24
